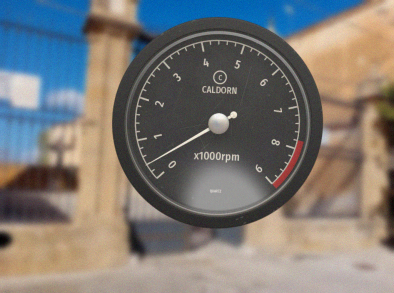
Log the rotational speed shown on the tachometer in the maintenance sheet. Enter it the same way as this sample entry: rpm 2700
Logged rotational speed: rpm 400
